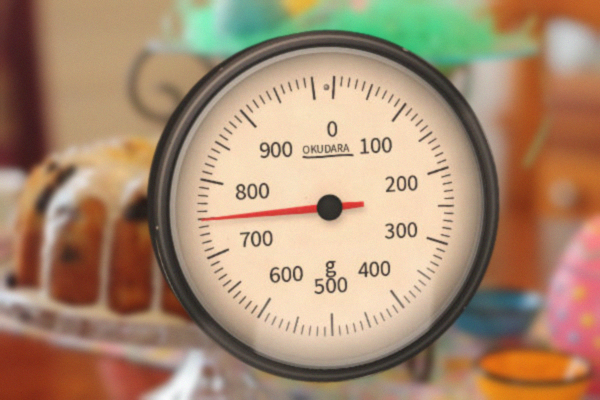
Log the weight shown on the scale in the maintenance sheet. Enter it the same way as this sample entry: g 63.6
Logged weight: g 750
